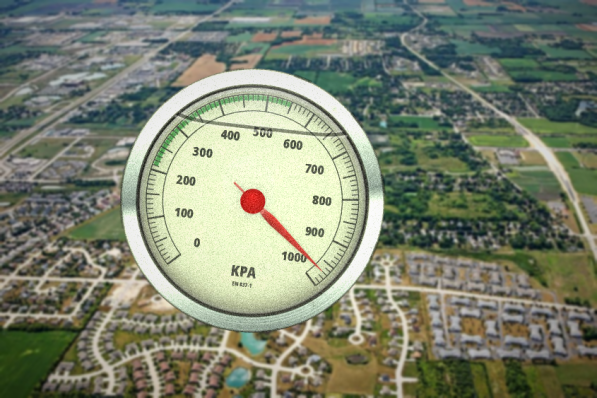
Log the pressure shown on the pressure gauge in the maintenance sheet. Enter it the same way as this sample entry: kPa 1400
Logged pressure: kPa 970
